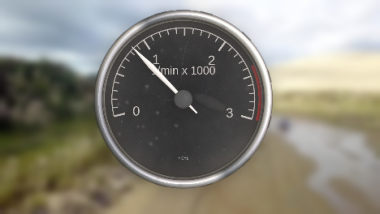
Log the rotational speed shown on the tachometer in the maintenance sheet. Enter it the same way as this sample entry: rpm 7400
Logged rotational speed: rpm 850
